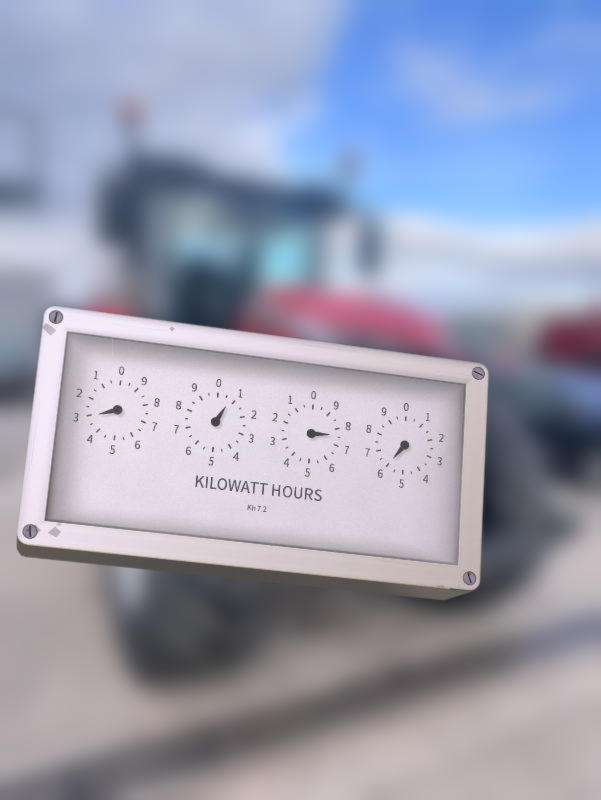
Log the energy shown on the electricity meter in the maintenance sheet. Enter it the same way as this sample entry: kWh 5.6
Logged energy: kWh 3076
